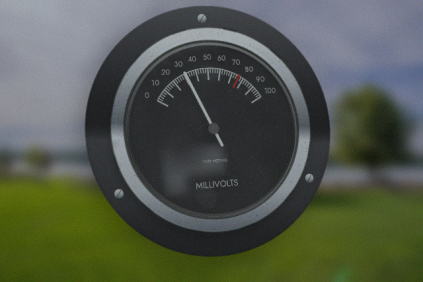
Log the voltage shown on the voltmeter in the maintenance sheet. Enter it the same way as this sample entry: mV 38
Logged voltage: mV 30
